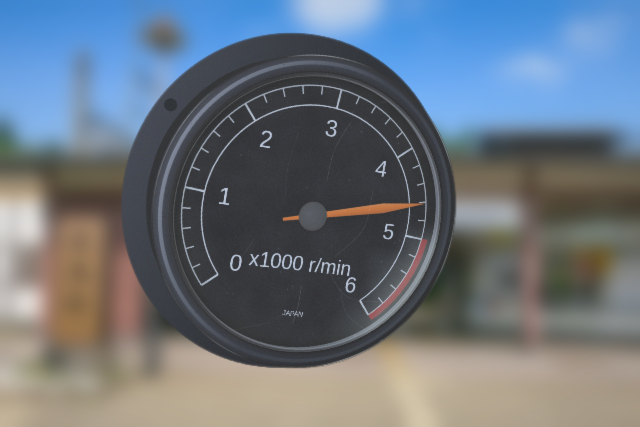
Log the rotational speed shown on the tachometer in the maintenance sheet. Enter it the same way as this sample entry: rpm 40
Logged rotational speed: rpm 4600
